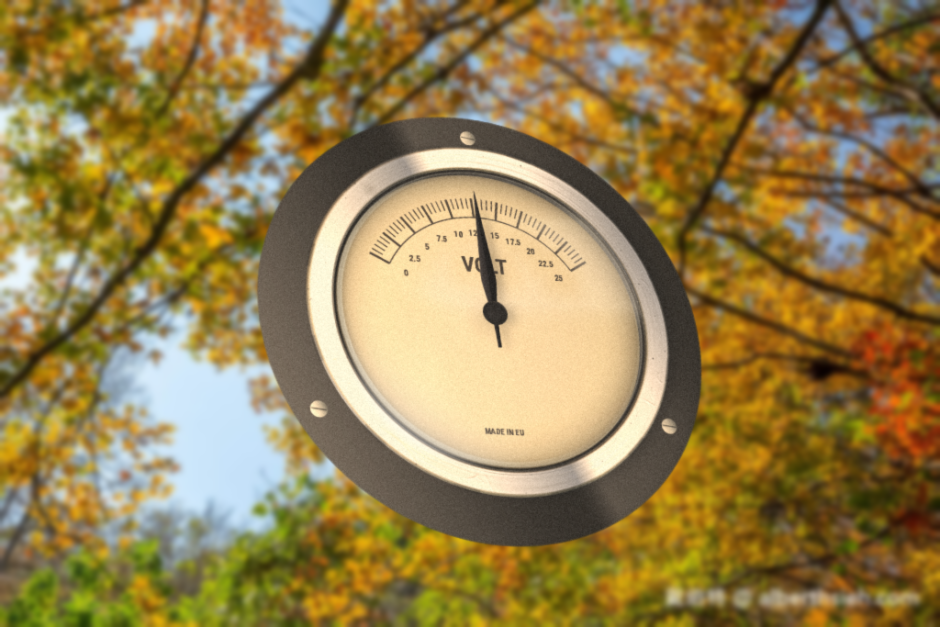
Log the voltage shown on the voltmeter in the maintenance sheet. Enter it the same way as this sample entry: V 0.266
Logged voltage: V 12.5
